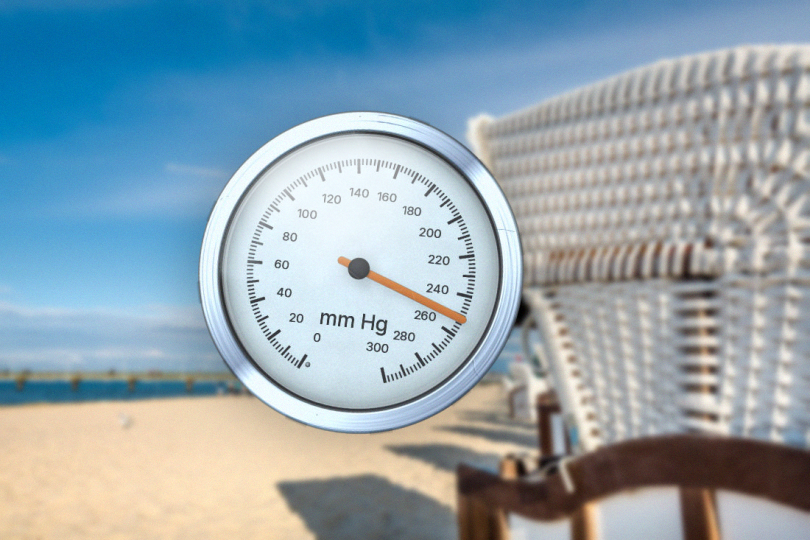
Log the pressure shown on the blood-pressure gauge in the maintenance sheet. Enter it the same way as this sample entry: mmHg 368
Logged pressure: mmHg 252
